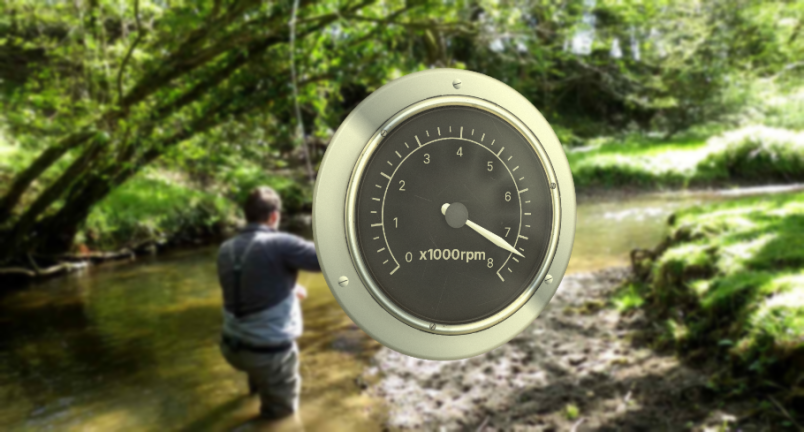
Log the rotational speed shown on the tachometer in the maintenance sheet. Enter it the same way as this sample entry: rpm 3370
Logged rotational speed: rpm 7375
